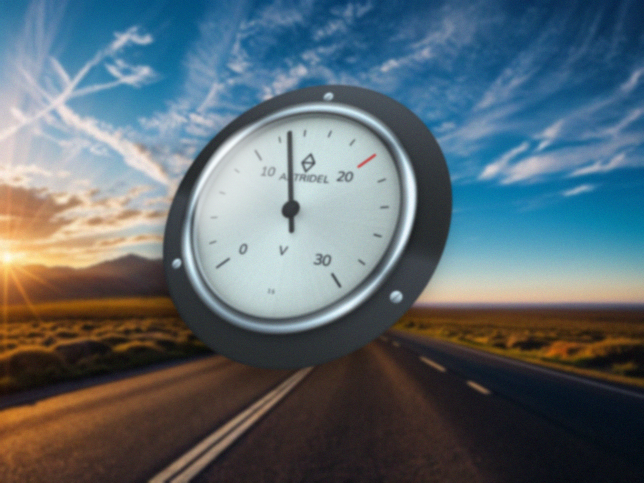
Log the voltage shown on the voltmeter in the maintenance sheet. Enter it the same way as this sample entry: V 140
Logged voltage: V 13
